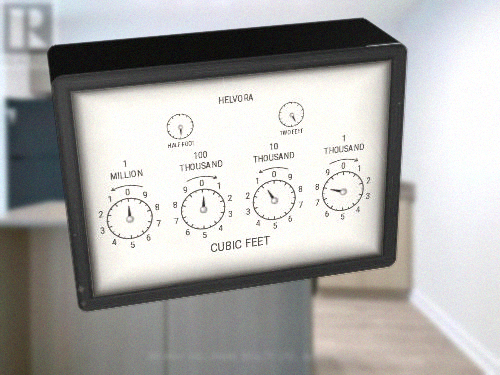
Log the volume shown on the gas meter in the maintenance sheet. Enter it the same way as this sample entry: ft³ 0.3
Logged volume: ft³ 800
